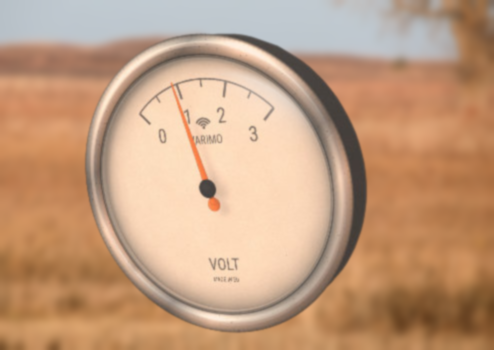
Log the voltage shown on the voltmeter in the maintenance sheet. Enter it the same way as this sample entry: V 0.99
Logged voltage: V 1
